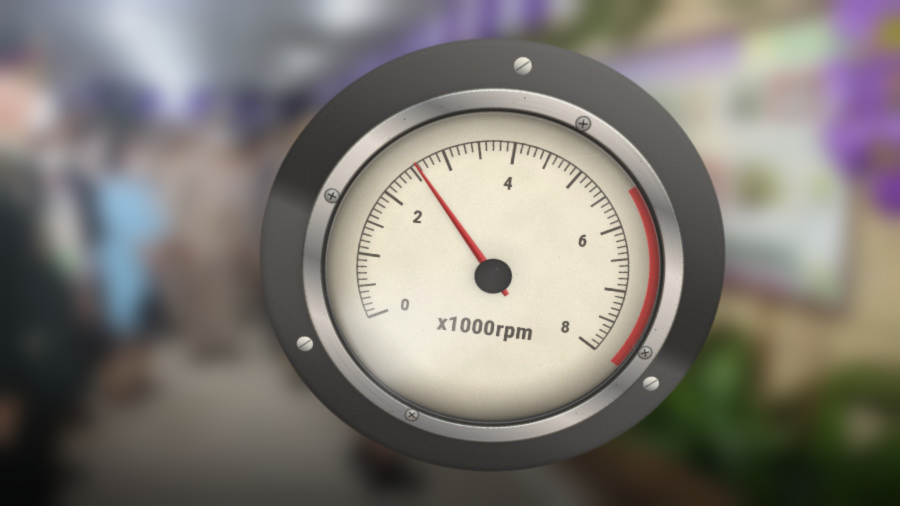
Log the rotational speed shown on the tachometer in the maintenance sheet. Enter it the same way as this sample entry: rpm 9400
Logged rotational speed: rpm 2600
